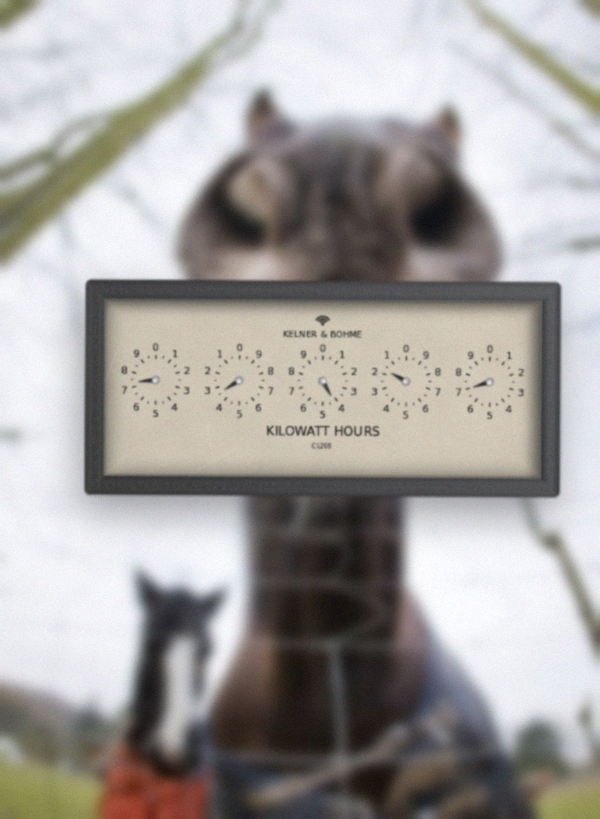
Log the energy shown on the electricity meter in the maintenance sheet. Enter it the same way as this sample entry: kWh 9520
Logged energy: kWh 73417
